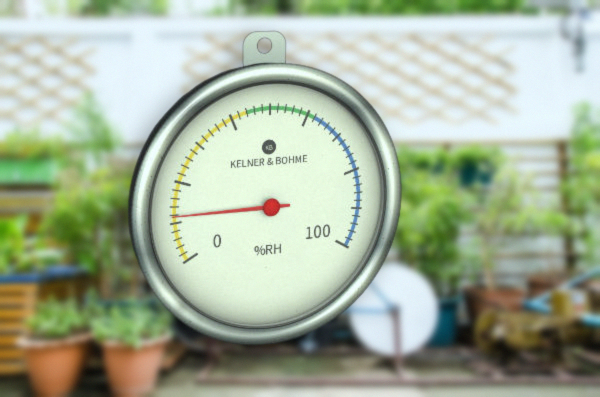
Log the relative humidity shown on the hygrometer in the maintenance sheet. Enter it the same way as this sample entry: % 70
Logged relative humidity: % 12
